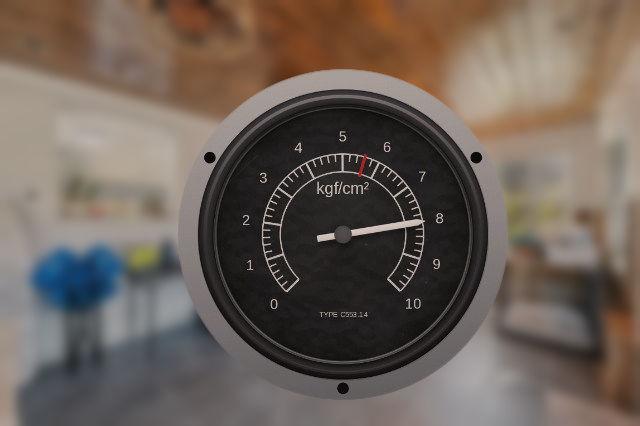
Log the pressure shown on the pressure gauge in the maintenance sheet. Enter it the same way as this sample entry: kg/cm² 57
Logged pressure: kg/cm² 8
